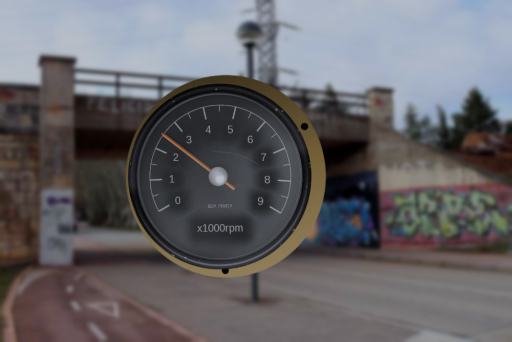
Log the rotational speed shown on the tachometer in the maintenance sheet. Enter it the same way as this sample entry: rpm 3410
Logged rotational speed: rpm 2500
